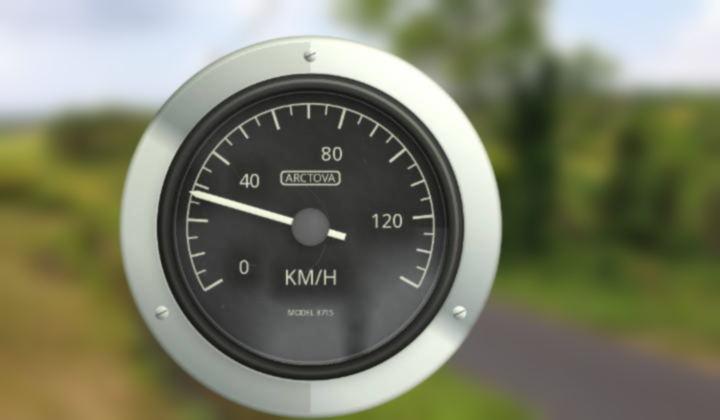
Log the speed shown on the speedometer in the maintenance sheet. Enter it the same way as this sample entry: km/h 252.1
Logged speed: km/h 27.5
